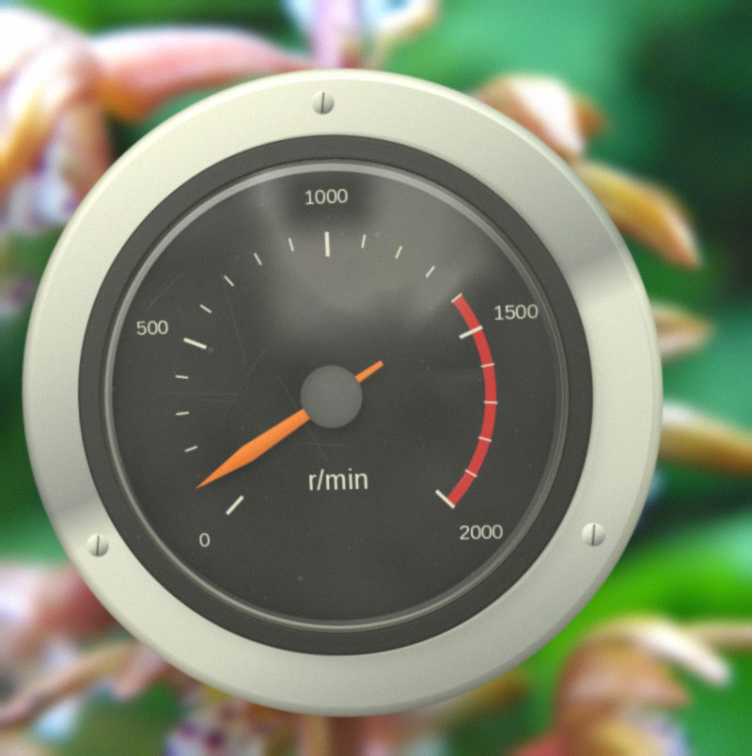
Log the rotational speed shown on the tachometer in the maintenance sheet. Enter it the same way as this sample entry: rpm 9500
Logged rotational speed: rpm 100
